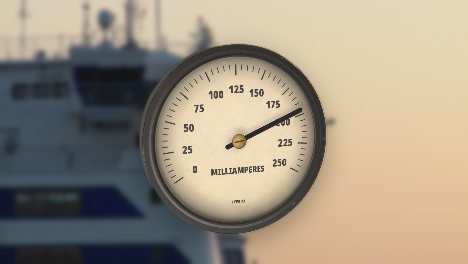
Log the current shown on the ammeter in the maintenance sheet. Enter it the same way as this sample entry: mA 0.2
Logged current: mA 195
